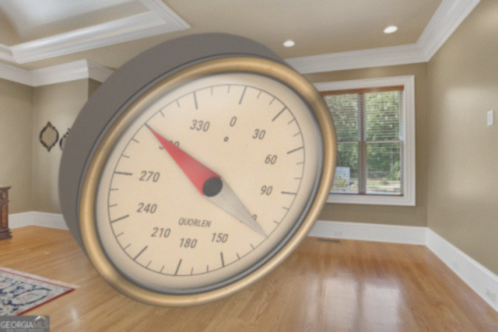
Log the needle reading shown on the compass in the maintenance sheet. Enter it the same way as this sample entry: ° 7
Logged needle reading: ° 300
